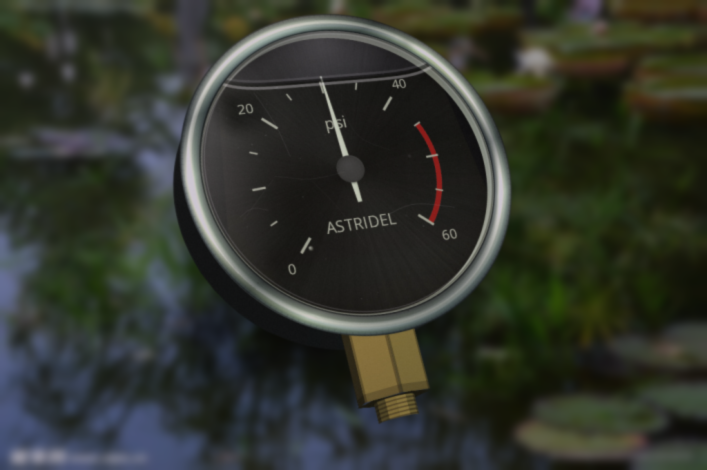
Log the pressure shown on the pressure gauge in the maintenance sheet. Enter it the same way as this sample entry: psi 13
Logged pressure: psi 30
